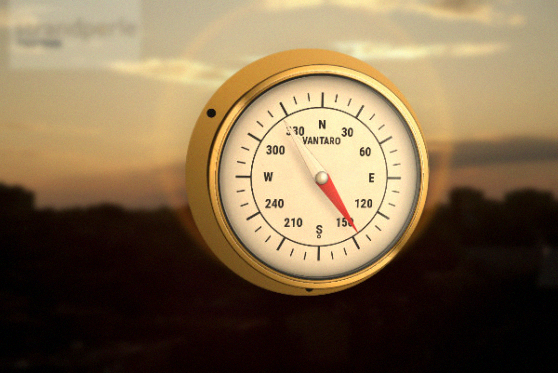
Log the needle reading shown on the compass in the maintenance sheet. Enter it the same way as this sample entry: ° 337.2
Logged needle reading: ° 145
